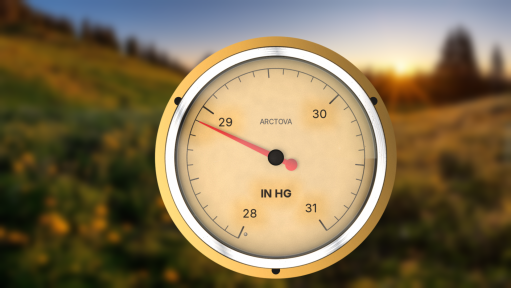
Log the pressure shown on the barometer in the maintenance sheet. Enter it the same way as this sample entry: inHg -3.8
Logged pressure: inHg 28.9
